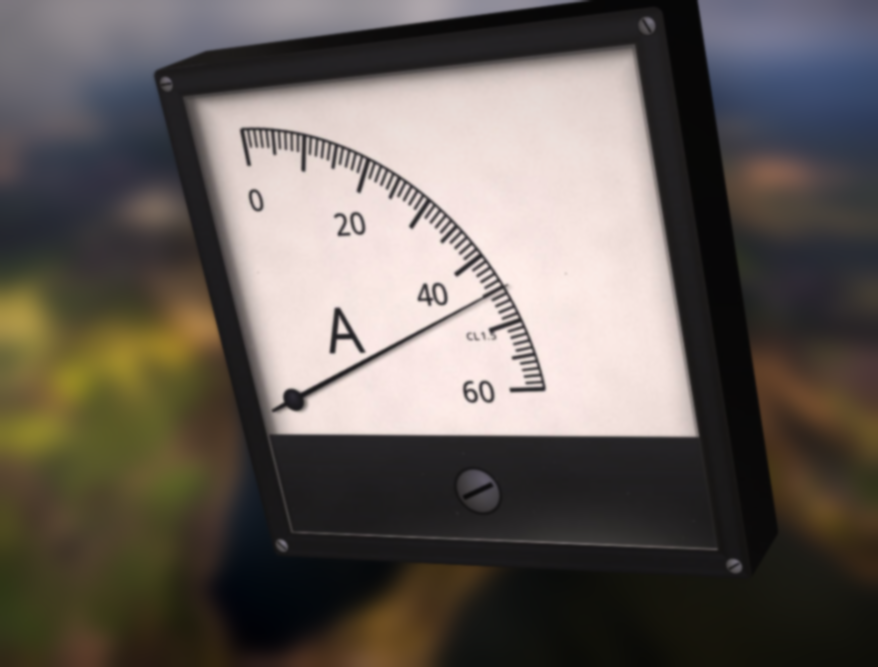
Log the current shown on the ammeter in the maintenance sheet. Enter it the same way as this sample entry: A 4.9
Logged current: A 45
